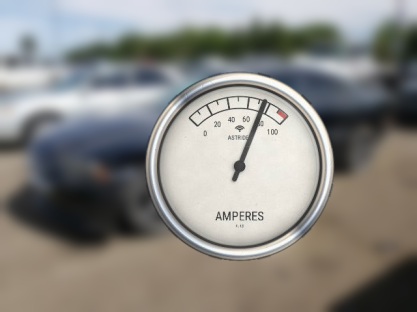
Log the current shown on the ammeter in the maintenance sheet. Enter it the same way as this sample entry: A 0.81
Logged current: A 75
